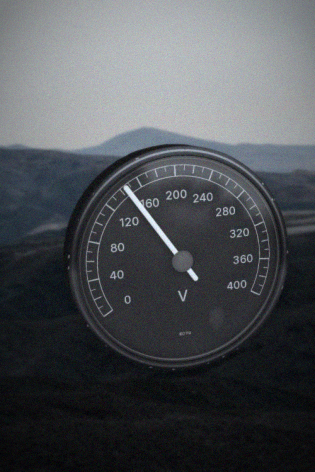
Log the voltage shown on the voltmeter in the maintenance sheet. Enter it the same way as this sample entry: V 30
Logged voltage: V 145
